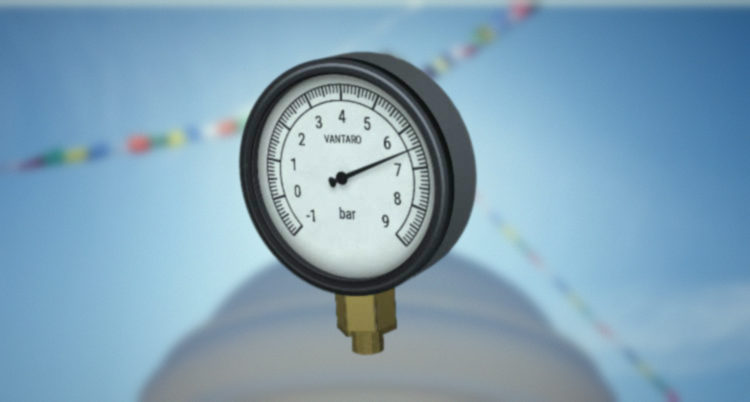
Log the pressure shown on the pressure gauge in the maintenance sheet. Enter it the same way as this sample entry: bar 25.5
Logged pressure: bar 6.5
